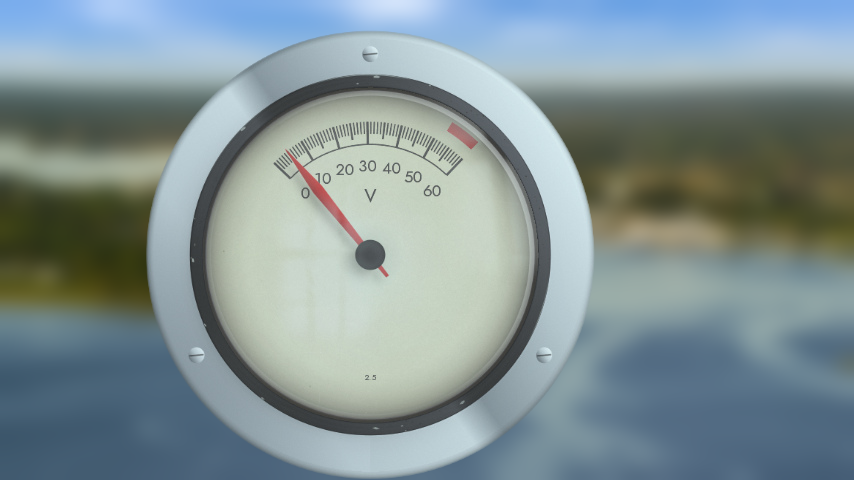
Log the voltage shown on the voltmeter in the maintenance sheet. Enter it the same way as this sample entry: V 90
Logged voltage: V 5
